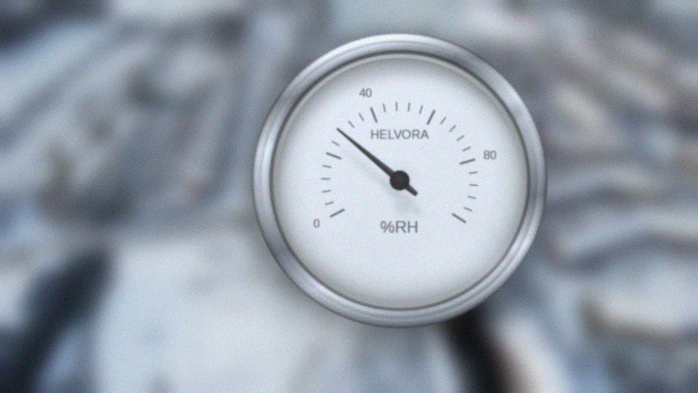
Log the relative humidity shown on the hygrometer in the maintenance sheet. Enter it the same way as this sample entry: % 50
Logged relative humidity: % 28
